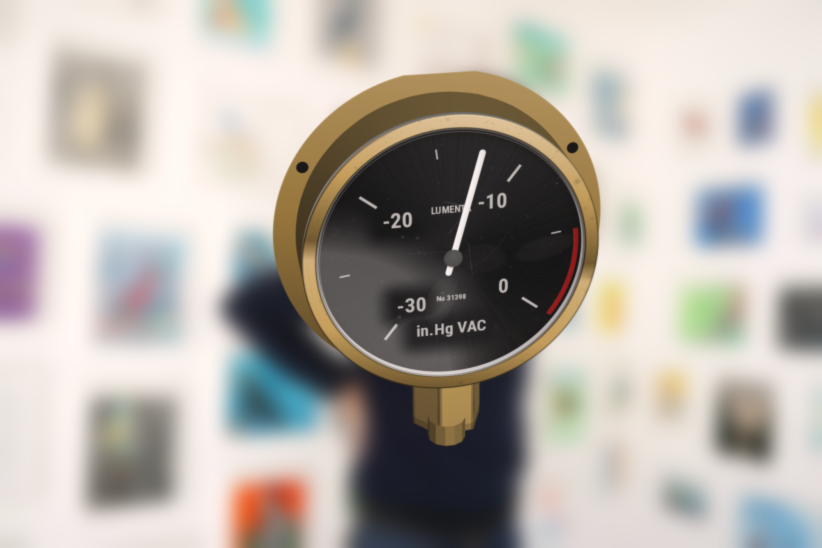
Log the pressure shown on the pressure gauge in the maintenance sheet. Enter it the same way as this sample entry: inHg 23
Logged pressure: inHg -12.5
